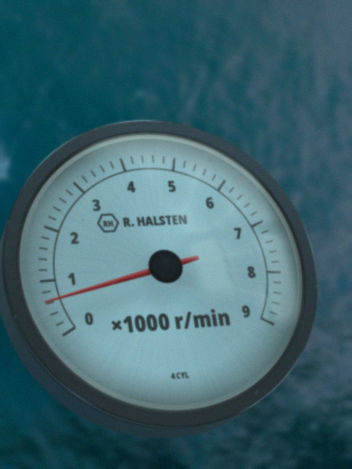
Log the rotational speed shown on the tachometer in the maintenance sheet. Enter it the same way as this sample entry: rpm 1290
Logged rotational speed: rpm 600
